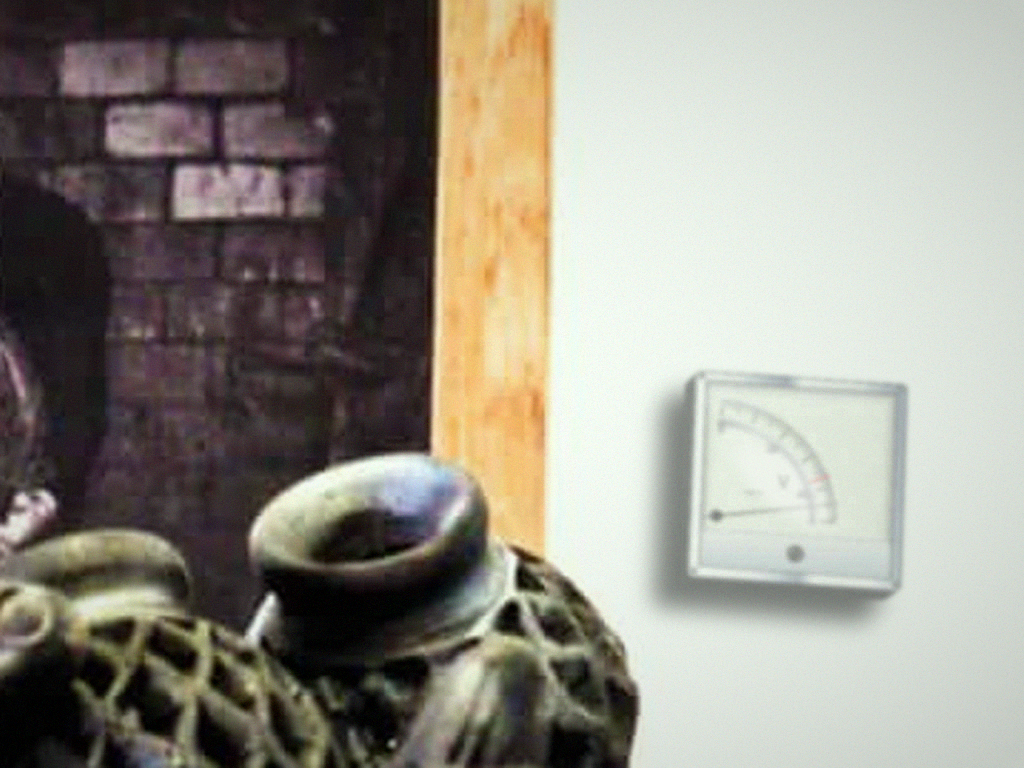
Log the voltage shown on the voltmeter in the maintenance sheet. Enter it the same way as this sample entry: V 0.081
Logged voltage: V 45
